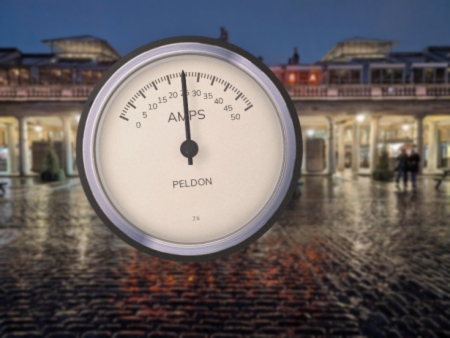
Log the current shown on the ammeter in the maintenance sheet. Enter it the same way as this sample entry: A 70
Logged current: A 25
